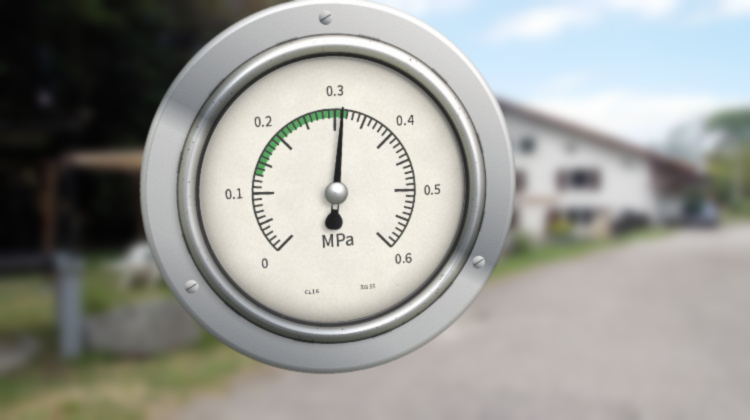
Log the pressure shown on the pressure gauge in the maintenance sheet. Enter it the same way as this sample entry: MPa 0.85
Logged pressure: MPa 0.31
